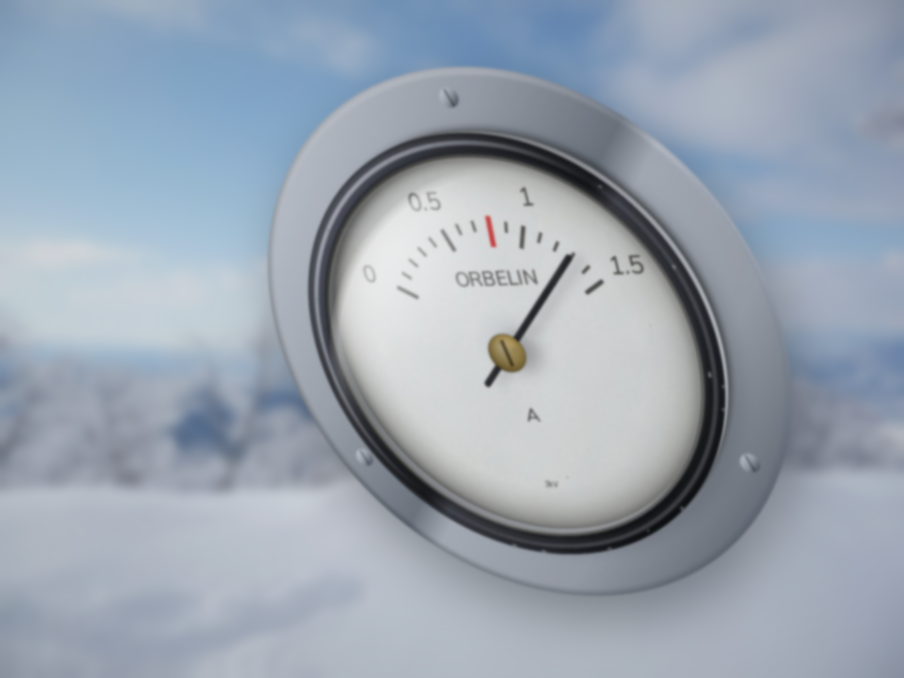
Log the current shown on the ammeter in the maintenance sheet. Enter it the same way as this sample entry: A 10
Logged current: A 1.3
